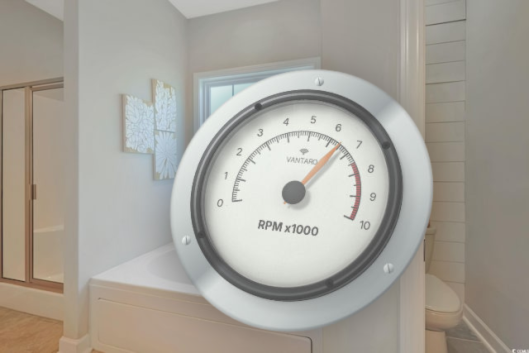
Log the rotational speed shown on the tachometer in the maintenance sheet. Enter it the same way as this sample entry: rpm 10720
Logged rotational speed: rpm 6500
